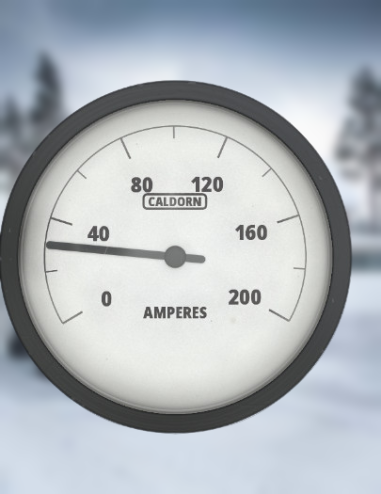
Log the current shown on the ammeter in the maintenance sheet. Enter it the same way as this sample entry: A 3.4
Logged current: A 30
